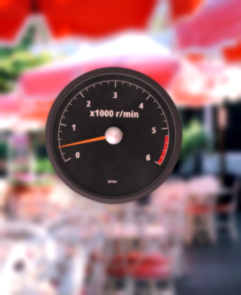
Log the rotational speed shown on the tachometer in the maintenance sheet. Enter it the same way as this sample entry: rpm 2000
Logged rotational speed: rpm 400
